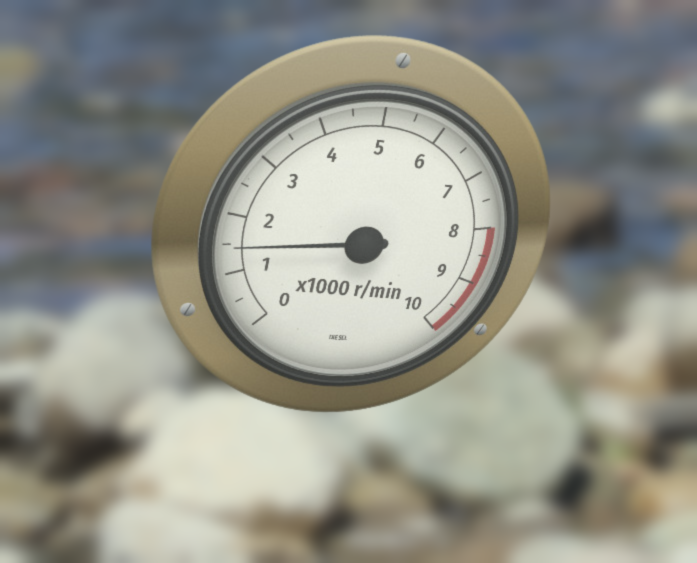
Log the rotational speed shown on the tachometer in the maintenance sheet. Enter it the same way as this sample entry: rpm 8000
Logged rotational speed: rpm 1500
